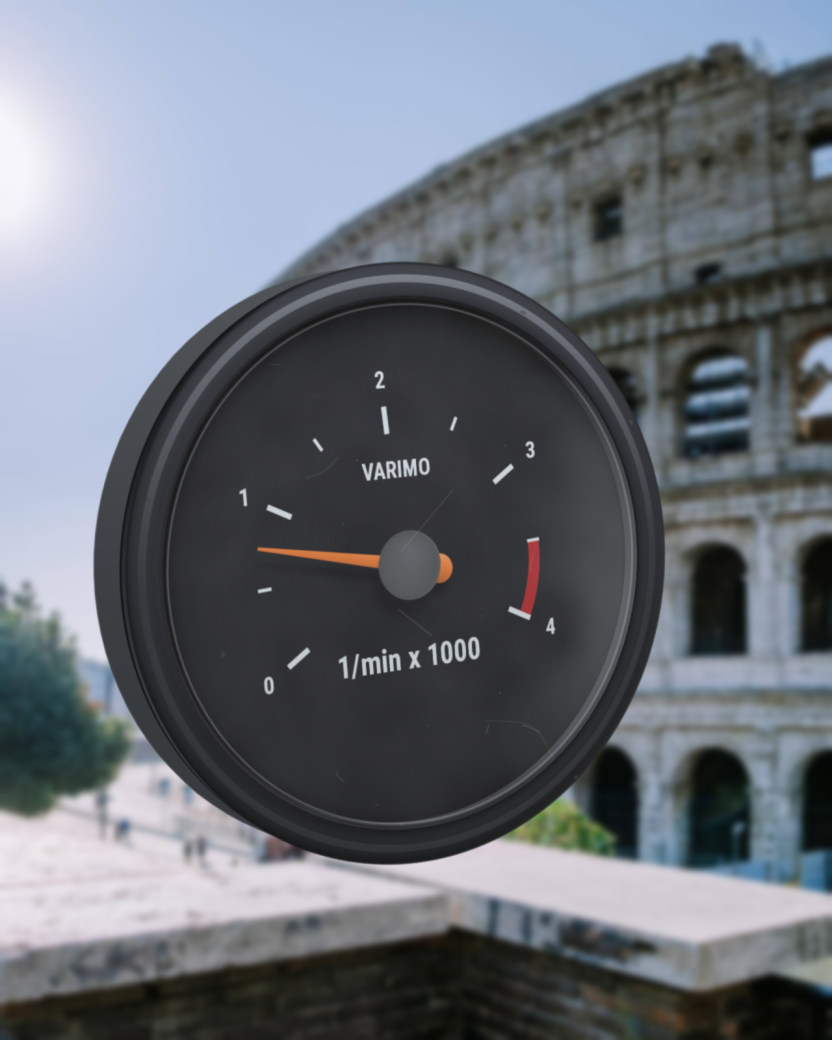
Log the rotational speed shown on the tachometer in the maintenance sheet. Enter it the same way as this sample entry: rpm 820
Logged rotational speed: rpm 750
